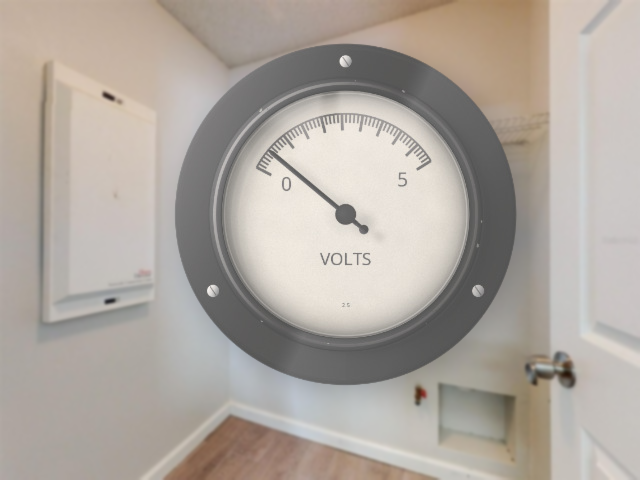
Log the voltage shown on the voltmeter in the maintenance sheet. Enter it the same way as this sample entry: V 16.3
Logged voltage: V 0.5
